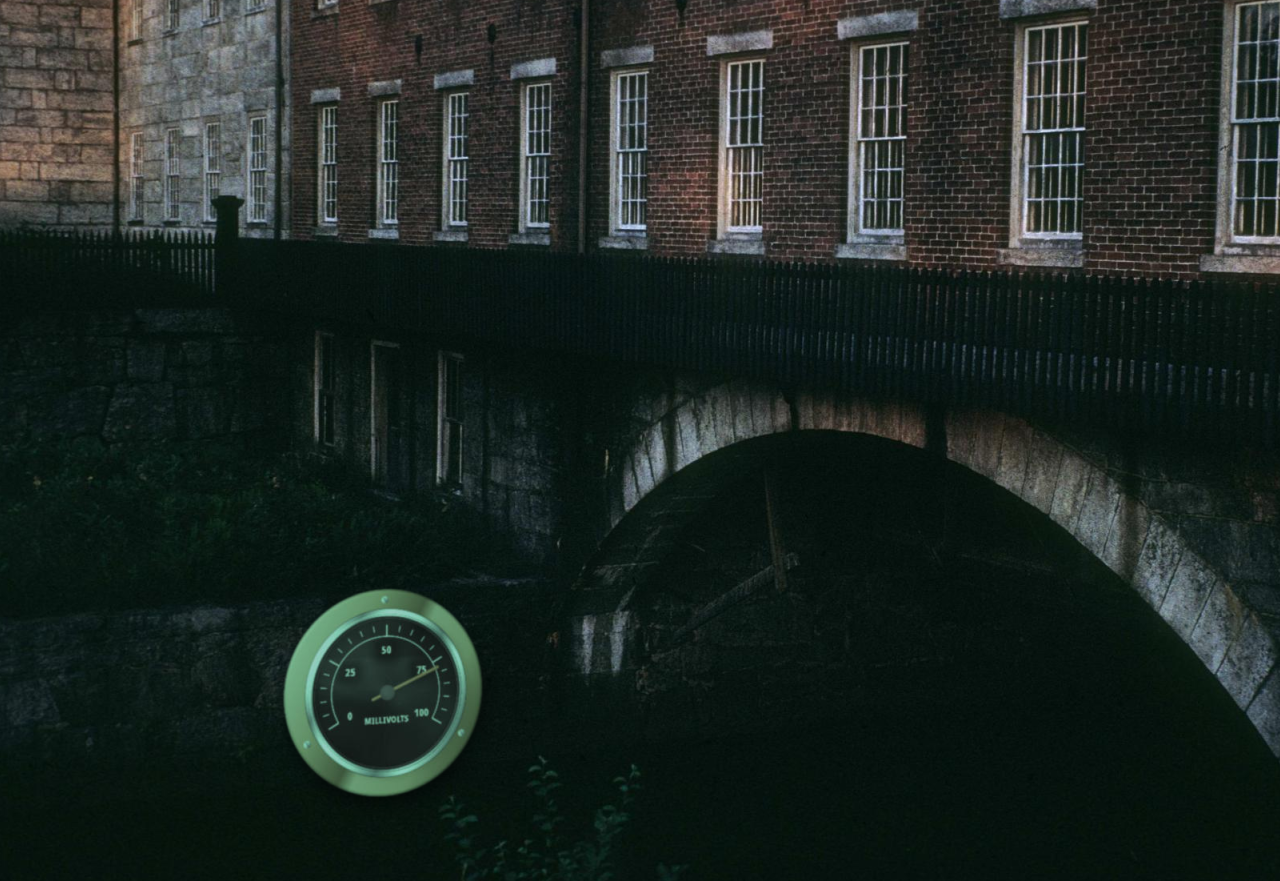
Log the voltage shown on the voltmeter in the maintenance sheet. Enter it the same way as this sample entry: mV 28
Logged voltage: mV 77.5
